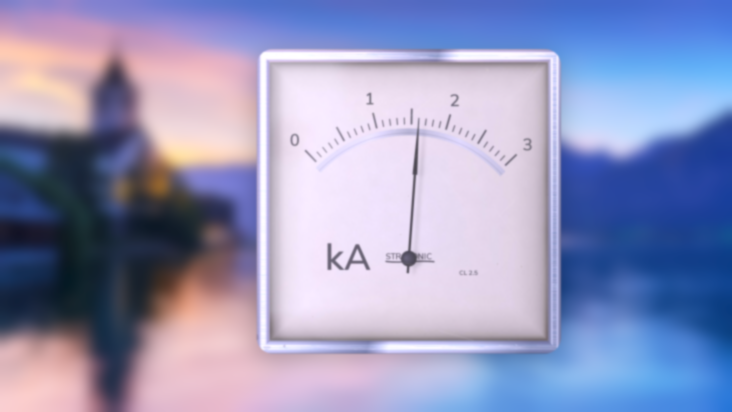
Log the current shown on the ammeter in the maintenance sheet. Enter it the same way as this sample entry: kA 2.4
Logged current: kA 1.6
